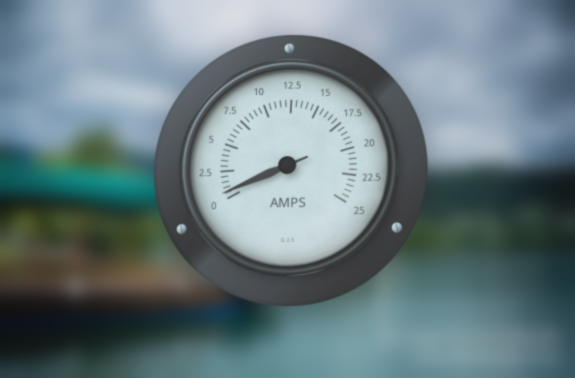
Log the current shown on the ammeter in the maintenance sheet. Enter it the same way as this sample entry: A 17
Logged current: A 0.5
